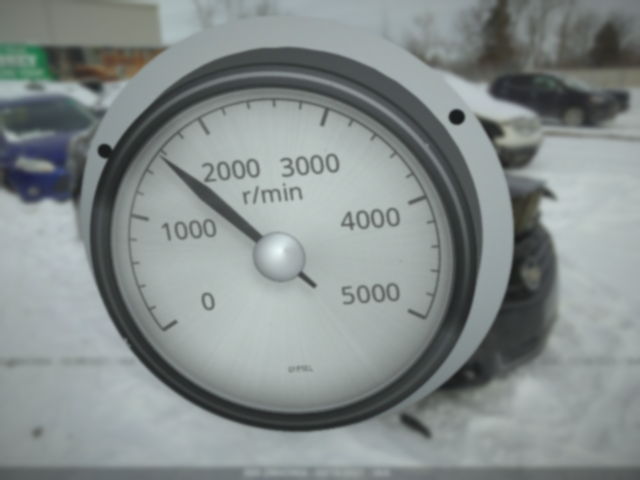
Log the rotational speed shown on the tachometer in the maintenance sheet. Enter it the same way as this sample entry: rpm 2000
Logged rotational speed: rpm 1600
